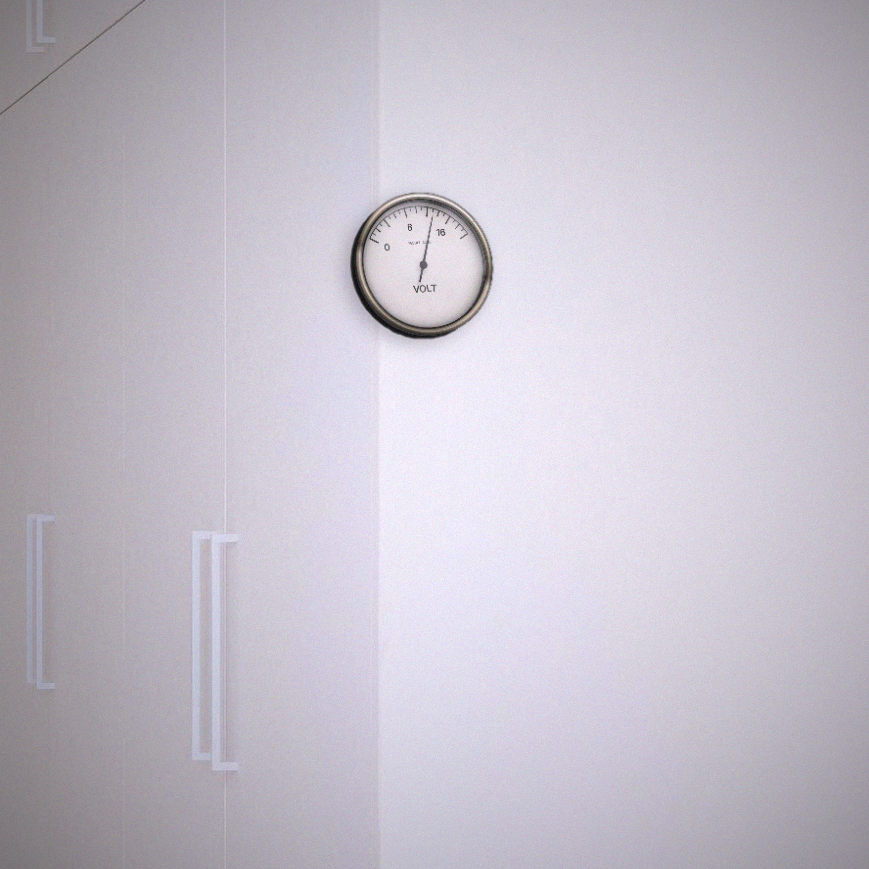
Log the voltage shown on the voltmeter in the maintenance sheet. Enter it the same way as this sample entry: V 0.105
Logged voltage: V 13
